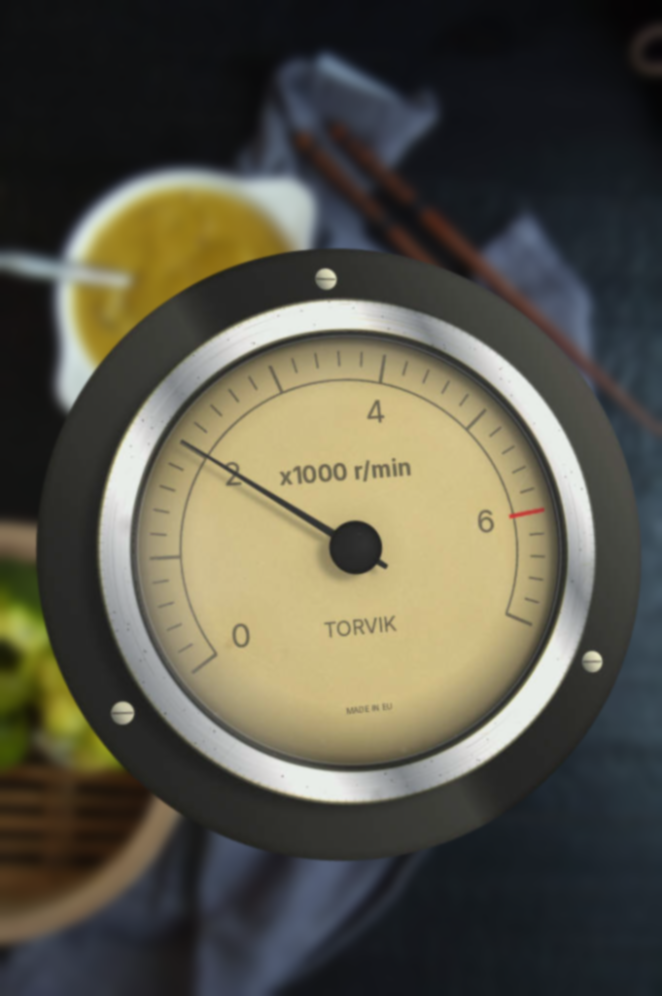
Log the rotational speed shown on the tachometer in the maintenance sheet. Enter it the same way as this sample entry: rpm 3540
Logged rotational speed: rpm 2000
